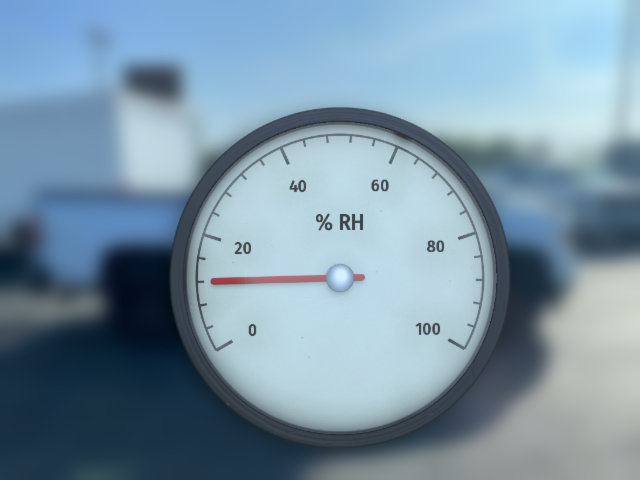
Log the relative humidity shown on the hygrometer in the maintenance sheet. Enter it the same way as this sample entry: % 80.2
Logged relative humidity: % 12
